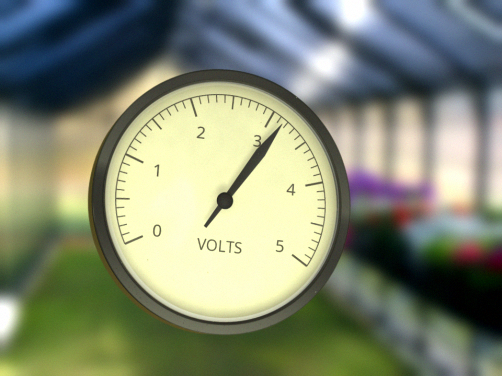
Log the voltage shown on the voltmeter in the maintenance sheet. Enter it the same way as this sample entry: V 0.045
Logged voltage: V 3.15
